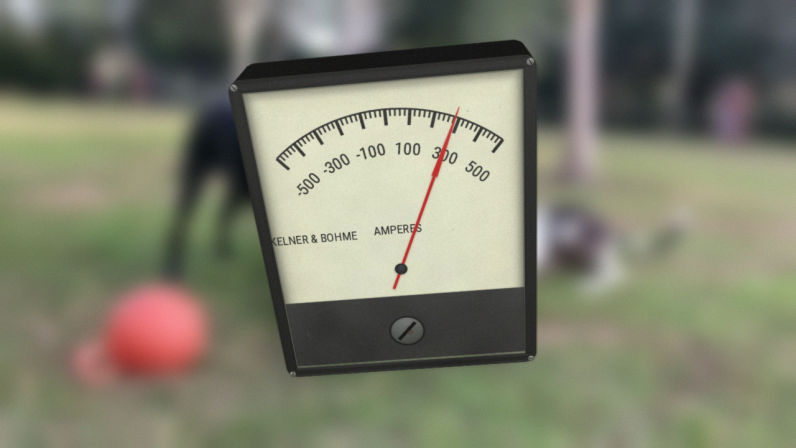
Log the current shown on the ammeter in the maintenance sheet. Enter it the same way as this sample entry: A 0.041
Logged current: A 280
